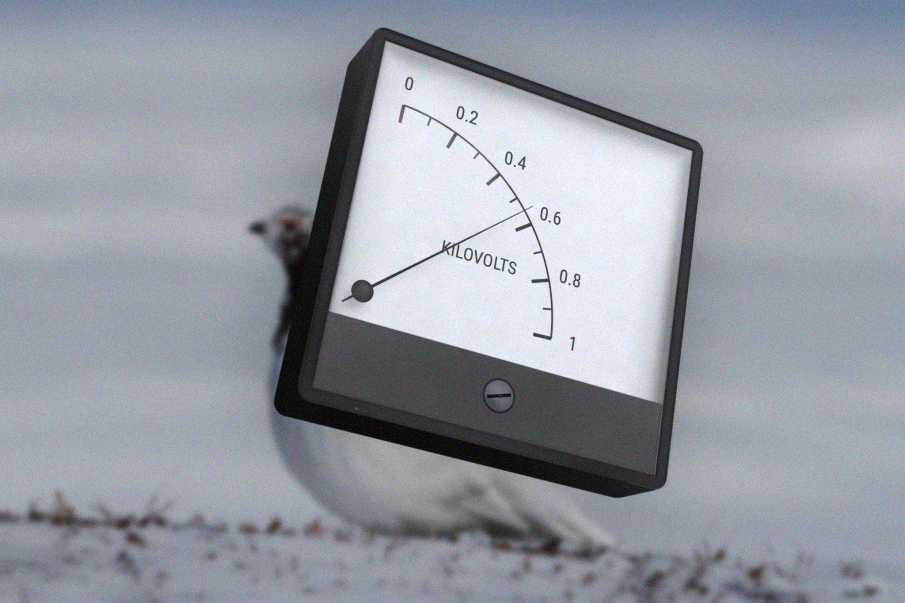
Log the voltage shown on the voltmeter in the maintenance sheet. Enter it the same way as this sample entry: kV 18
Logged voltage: kV 0.55
